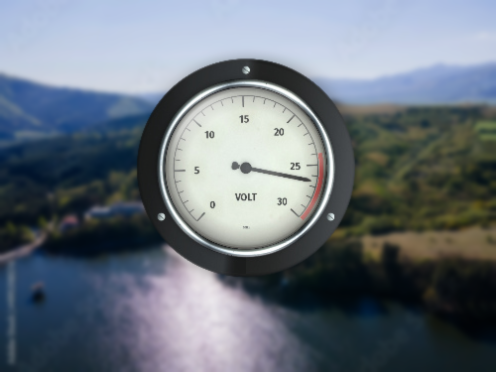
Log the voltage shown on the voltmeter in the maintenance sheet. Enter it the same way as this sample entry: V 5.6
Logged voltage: V 26.5
